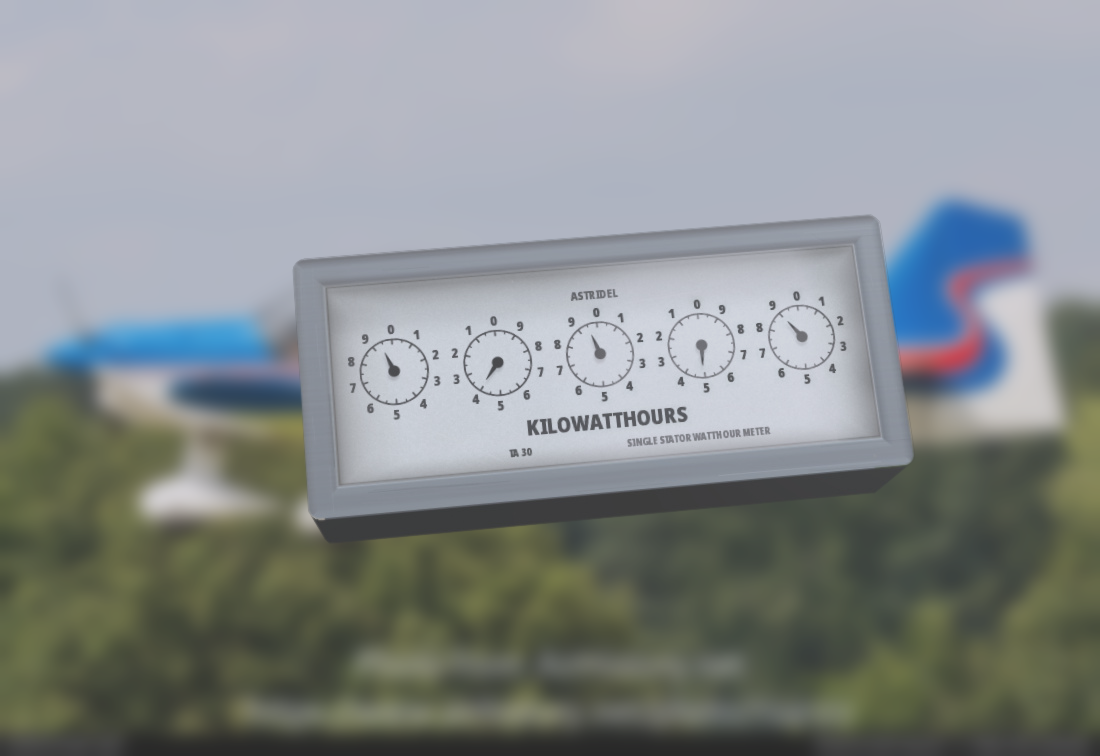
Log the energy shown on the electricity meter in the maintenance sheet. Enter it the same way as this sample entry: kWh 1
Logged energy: kWh 93949
